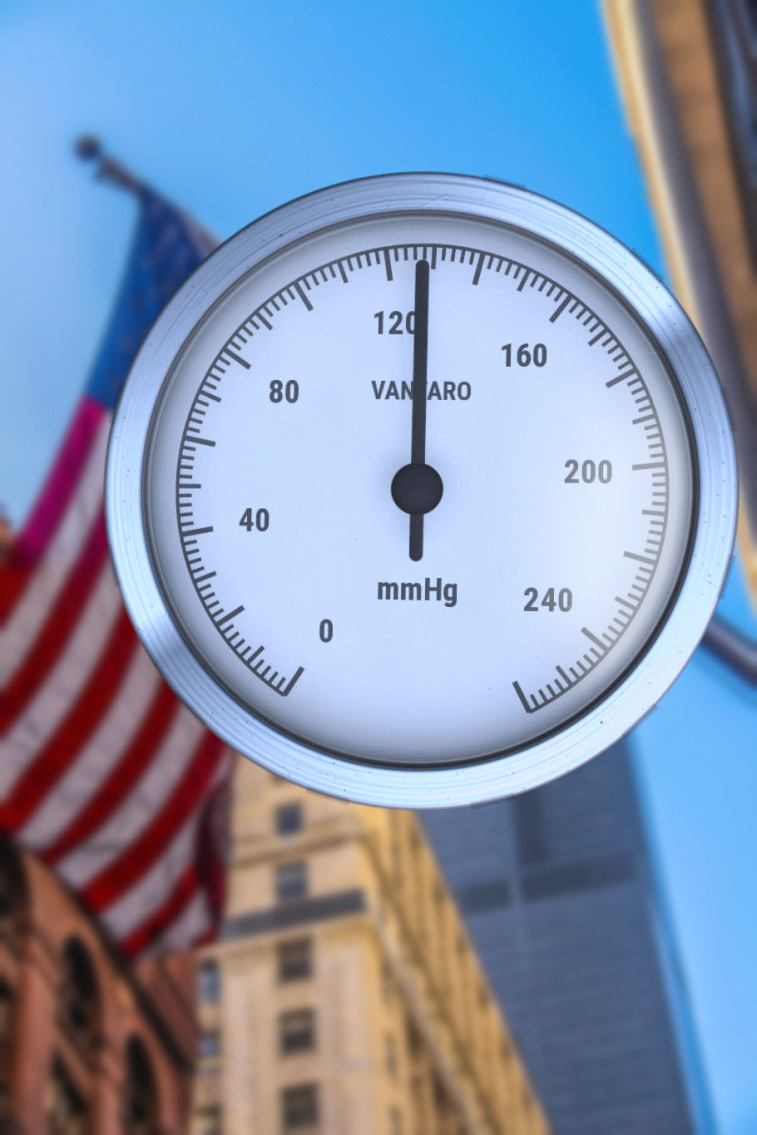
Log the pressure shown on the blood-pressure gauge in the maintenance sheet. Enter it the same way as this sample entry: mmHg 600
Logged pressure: mmHg 128
